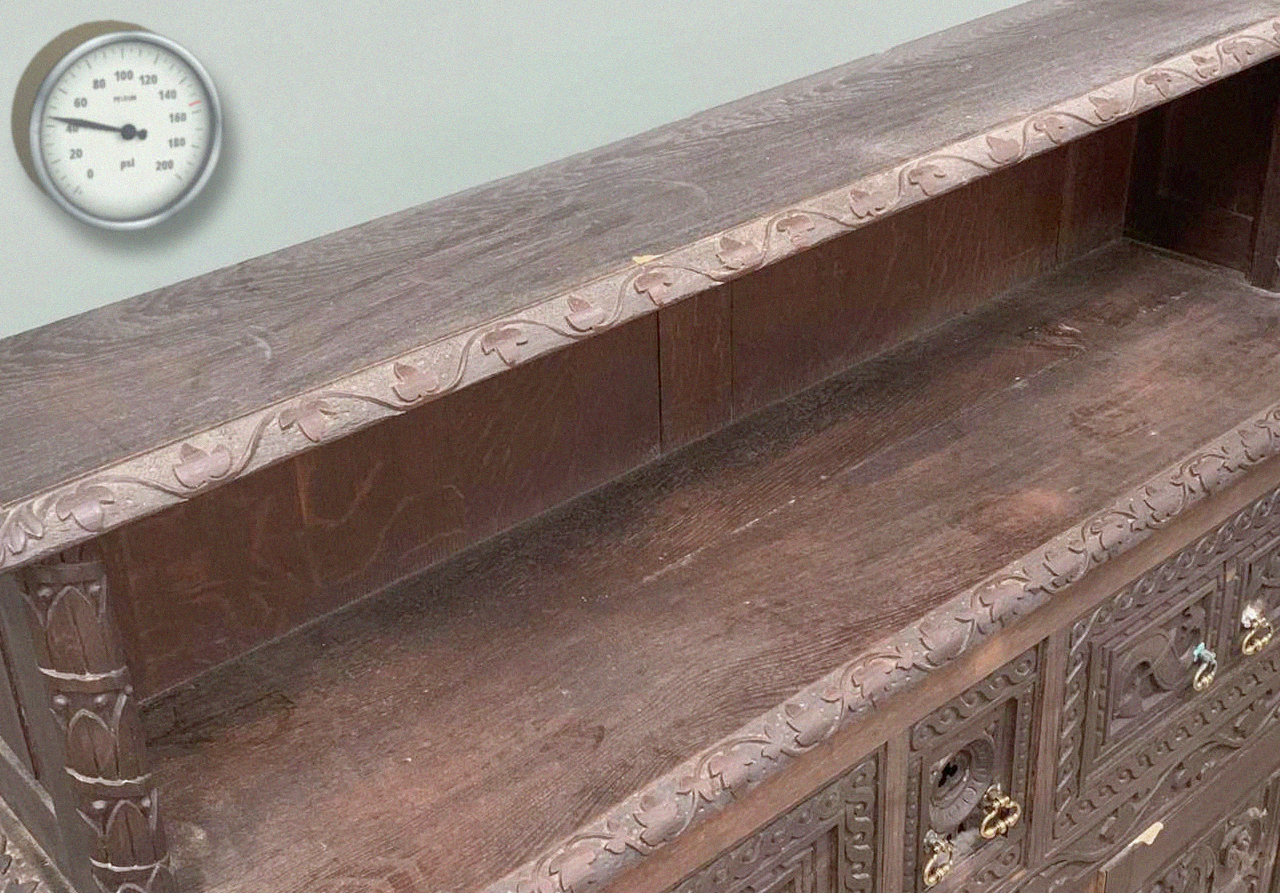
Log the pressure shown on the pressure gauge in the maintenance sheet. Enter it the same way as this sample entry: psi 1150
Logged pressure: psi 45
